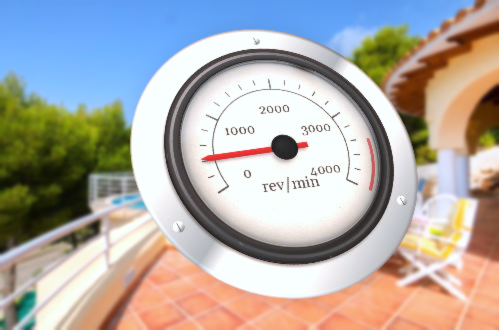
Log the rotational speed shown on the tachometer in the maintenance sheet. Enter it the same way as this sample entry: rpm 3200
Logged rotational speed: rpm 400
